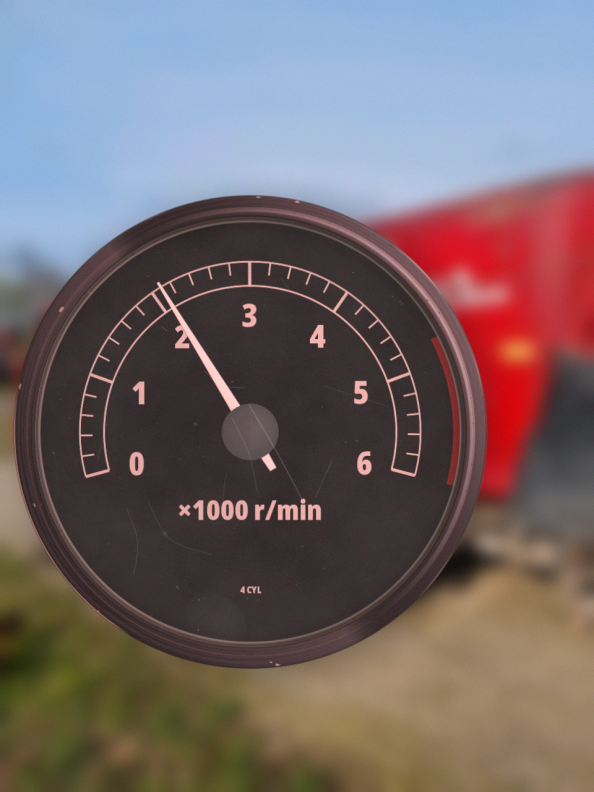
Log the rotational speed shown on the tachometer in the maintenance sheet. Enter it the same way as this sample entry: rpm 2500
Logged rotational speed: rpm 2100
